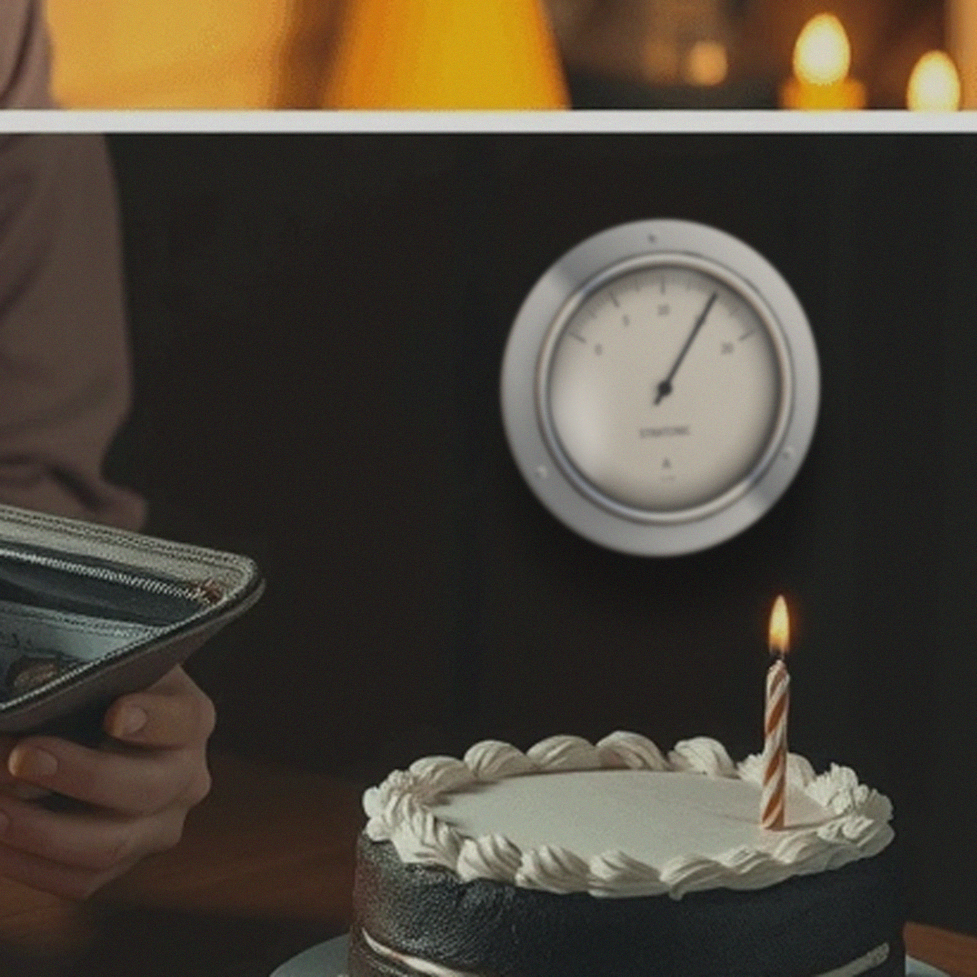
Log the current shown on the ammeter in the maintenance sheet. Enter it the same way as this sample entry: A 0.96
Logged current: A 15
